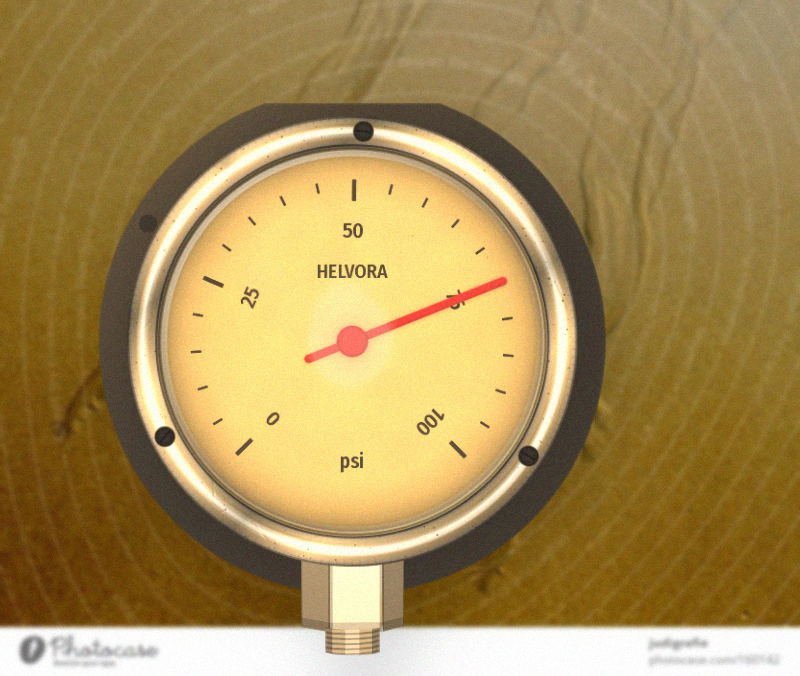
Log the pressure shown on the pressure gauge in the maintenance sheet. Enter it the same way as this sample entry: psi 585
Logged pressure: psi 75
